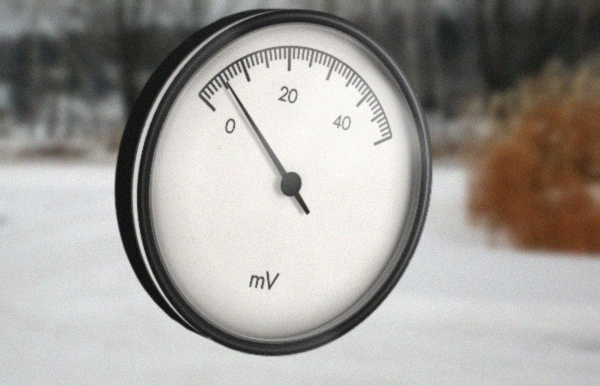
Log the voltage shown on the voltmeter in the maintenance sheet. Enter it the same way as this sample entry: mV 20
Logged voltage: mV 5
